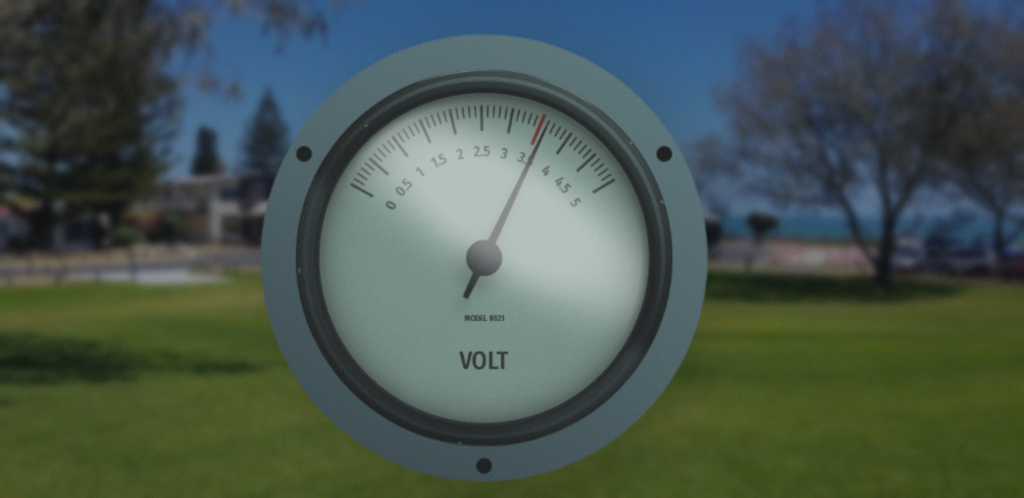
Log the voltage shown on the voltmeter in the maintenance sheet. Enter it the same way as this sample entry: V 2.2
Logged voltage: V 3.6
